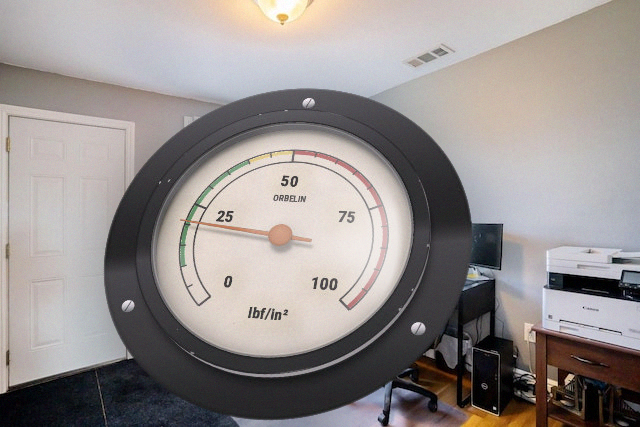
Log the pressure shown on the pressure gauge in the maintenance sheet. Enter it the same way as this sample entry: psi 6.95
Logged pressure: psi 20
